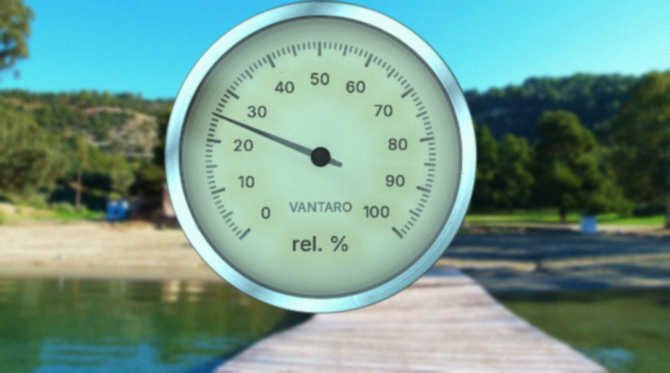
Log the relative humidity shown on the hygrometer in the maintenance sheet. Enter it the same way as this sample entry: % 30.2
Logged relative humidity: % 25
